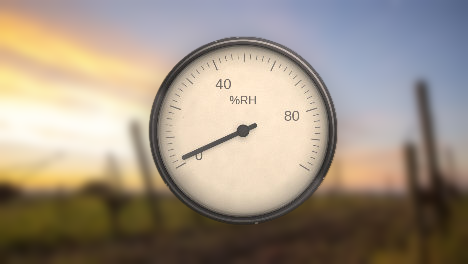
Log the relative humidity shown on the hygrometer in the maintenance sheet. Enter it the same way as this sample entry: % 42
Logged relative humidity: % 2
